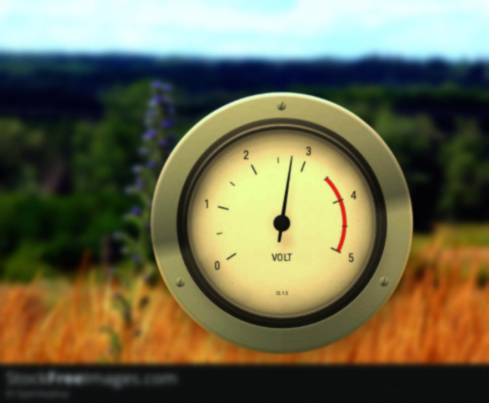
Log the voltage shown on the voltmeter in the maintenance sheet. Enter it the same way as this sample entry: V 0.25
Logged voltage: V 2.75
